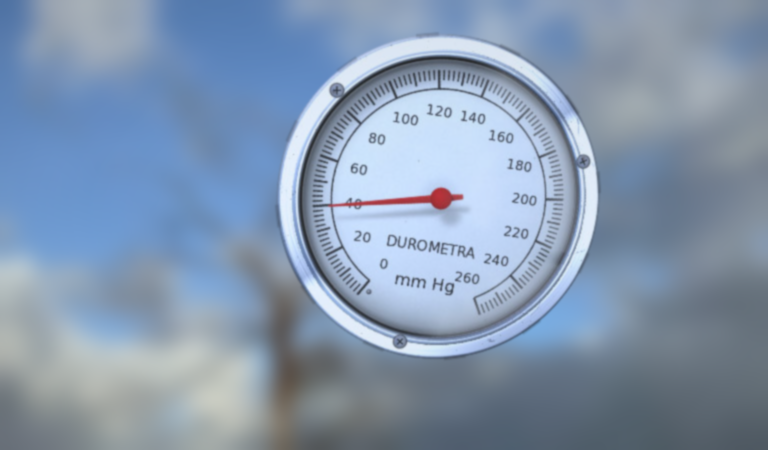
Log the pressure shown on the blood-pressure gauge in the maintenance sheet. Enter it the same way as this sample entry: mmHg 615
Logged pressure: mmHg 40
